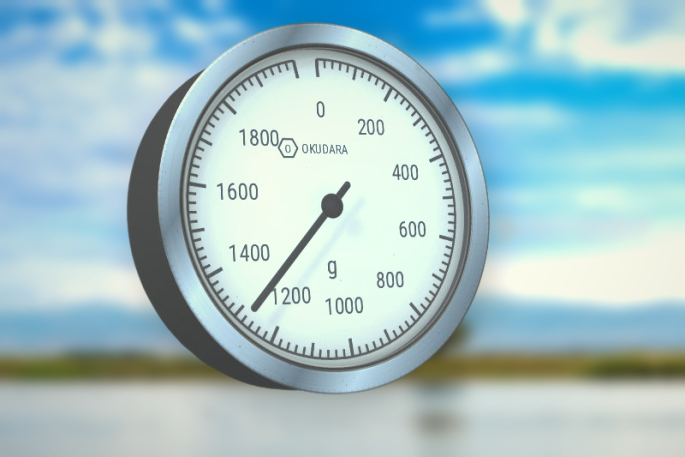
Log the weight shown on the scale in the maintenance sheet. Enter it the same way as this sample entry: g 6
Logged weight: g 1280
